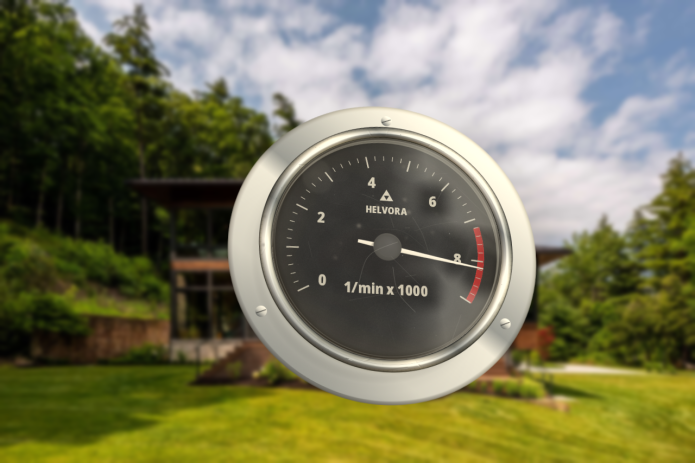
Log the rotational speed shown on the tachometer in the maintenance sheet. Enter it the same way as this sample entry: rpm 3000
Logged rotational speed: rpm 8200
